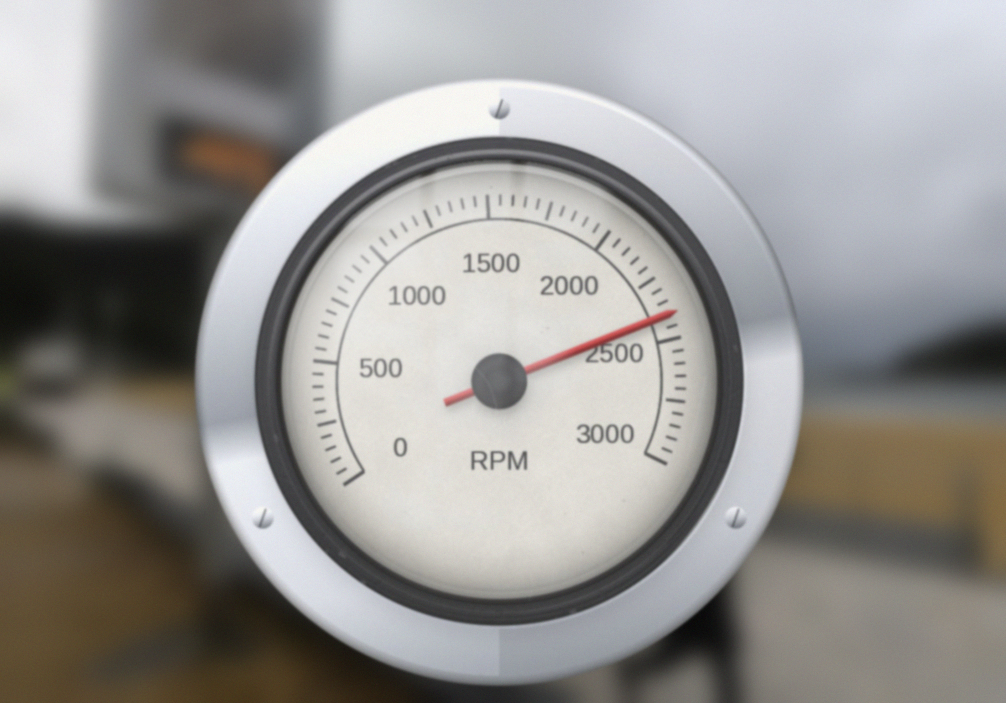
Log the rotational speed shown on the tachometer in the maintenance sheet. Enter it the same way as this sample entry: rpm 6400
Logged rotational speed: rpm 2400
